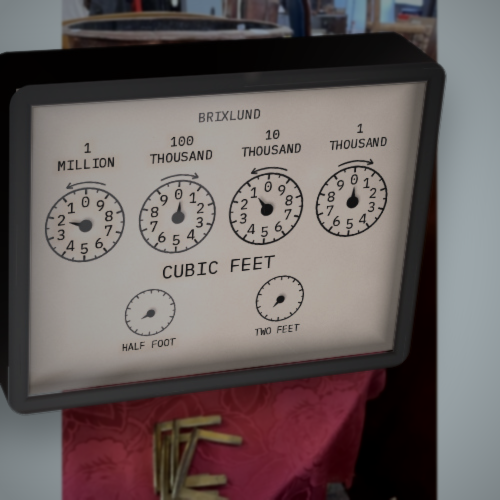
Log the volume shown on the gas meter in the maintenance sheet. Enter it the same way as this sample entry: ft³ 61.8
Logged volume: ft³ 201000
